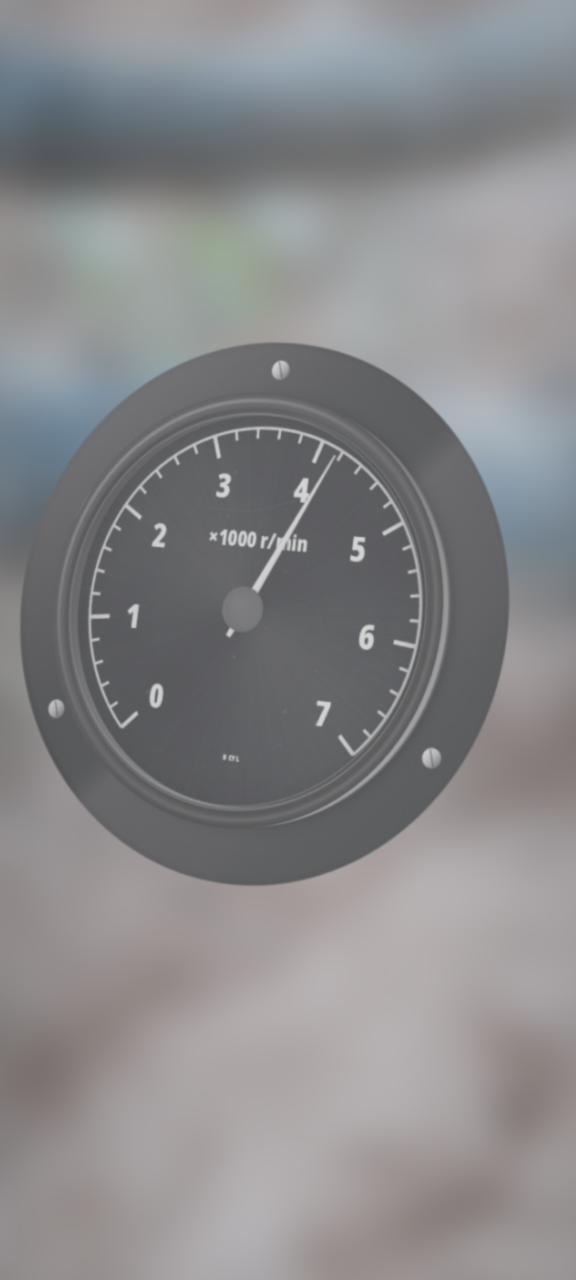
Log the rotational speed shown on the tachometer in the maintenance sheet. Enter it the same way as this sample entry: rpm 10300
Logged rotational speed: rpm 4200
